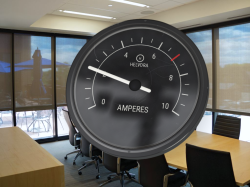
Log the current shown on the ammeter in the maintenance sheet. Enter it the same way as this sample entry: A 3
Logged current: A 2
